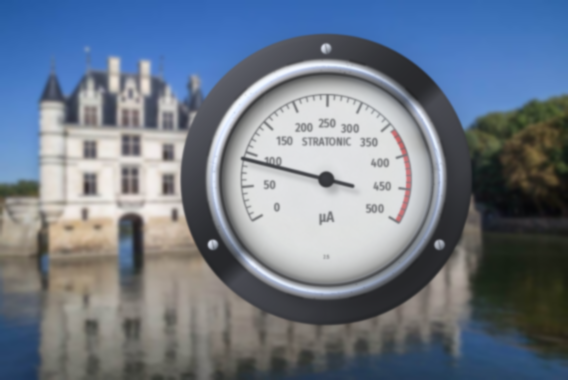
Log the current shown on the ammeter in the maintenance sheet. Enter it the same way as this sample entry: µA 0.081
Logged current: µA 90
